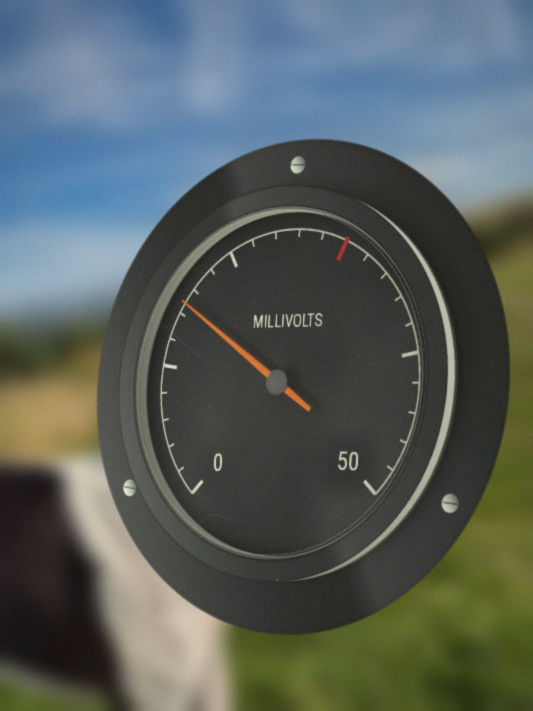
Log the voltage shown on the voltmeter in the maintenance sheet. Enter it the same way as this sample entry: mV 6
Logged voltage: mV 15
